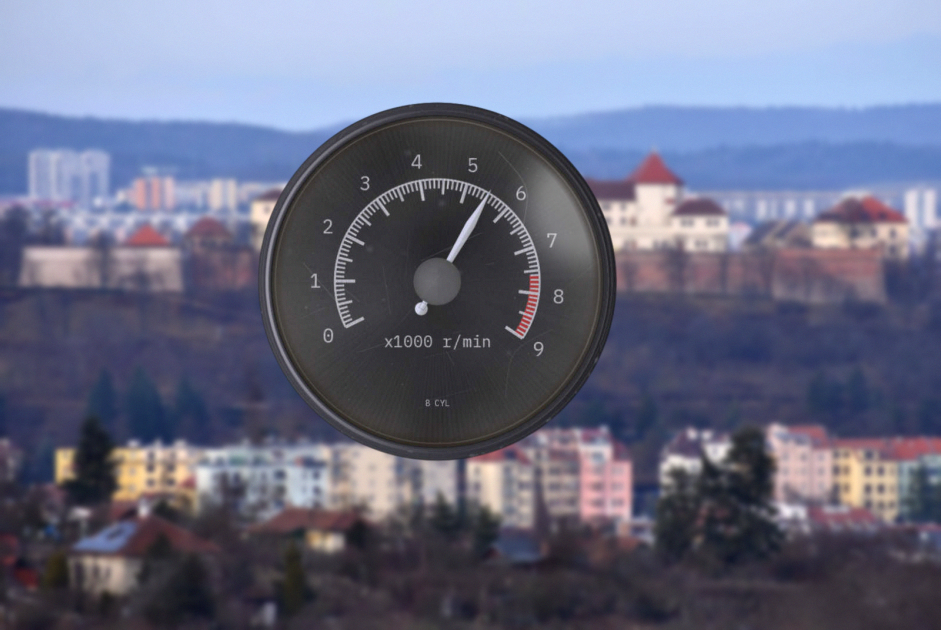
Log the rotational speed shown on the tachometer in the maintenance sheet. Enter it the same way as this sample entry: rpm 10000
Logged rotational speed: rpm 5500
